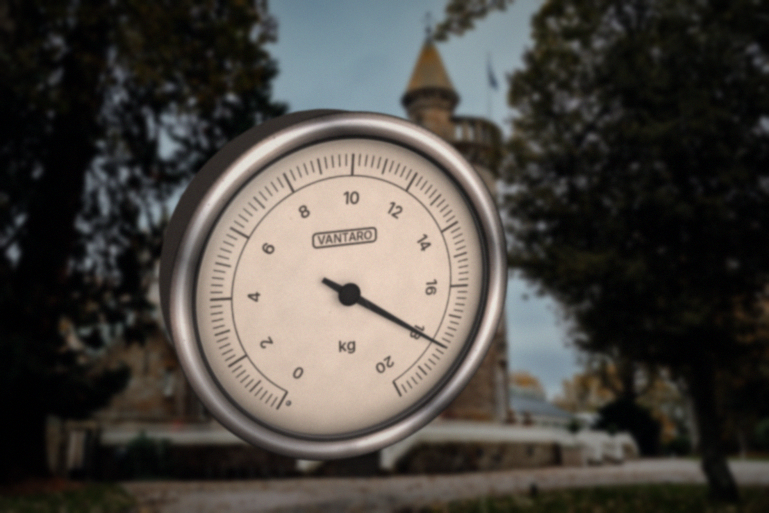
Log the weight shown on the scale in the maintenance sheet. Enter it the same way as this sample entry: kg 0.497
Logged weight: kg 18
